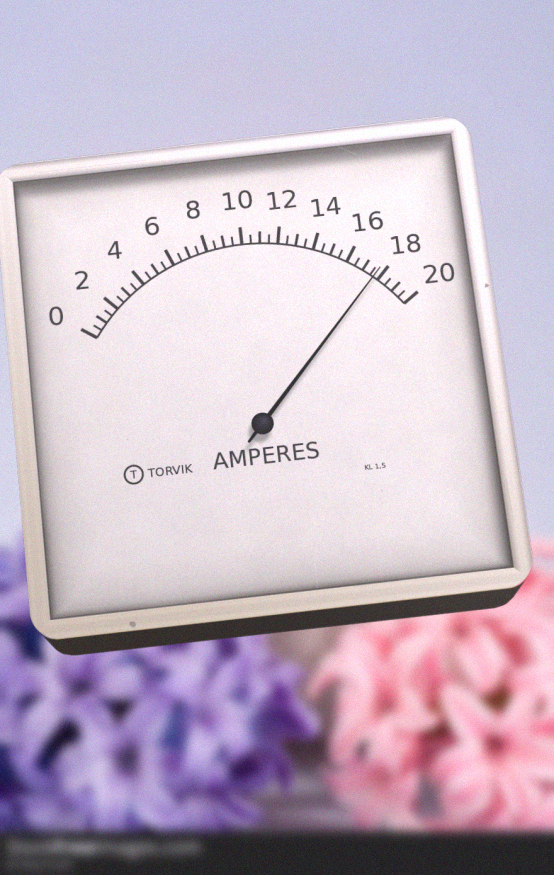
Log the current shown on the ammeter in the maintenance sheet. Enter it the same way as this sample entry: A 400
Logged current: A 17.75
